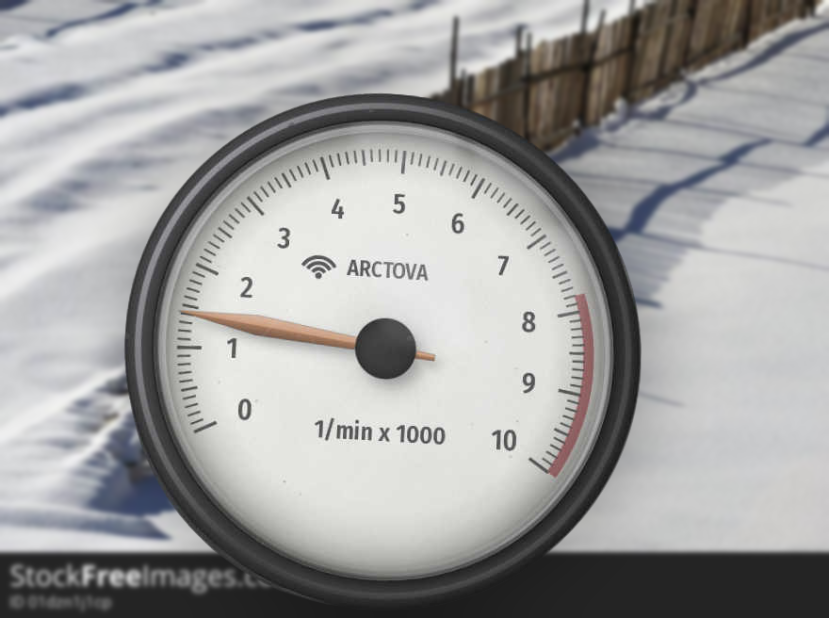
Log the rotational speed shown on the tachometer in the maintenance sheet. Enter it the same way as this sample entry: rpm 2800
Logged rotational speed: rpm 1400
